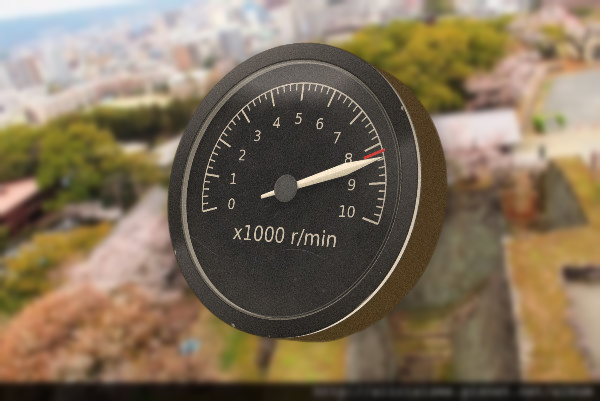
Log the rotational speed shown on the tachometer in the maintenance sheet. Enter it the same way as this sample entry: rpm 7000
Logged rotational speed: rpm 8400
